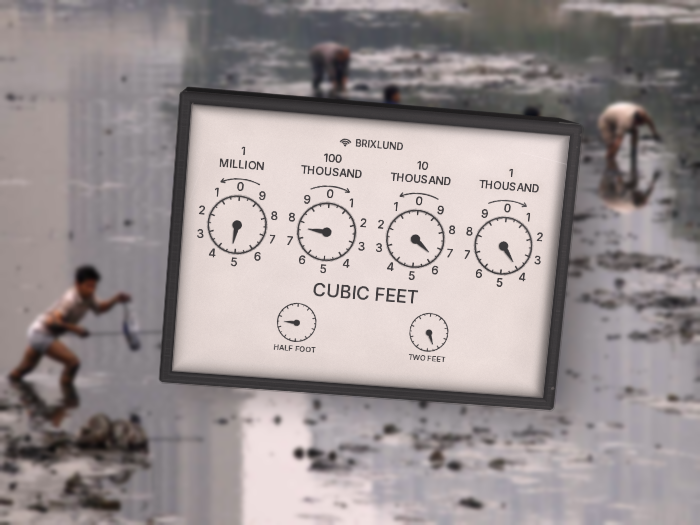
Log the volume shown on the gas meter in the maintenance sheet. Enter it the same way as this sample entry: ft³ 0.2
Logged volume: ft³ 476400
